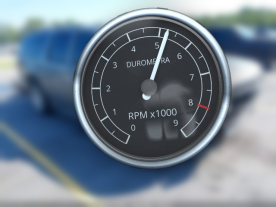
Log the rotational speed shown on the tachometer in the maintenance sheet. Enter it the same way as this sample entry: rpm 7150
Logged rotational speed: rpm 5250
